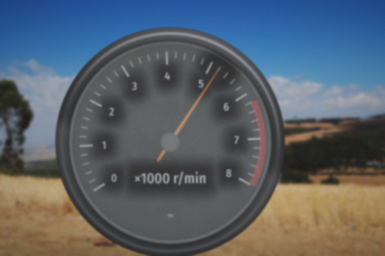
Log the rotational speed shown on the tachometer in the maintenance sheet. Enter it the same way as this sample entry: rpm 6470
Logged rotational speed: rpm 5200
